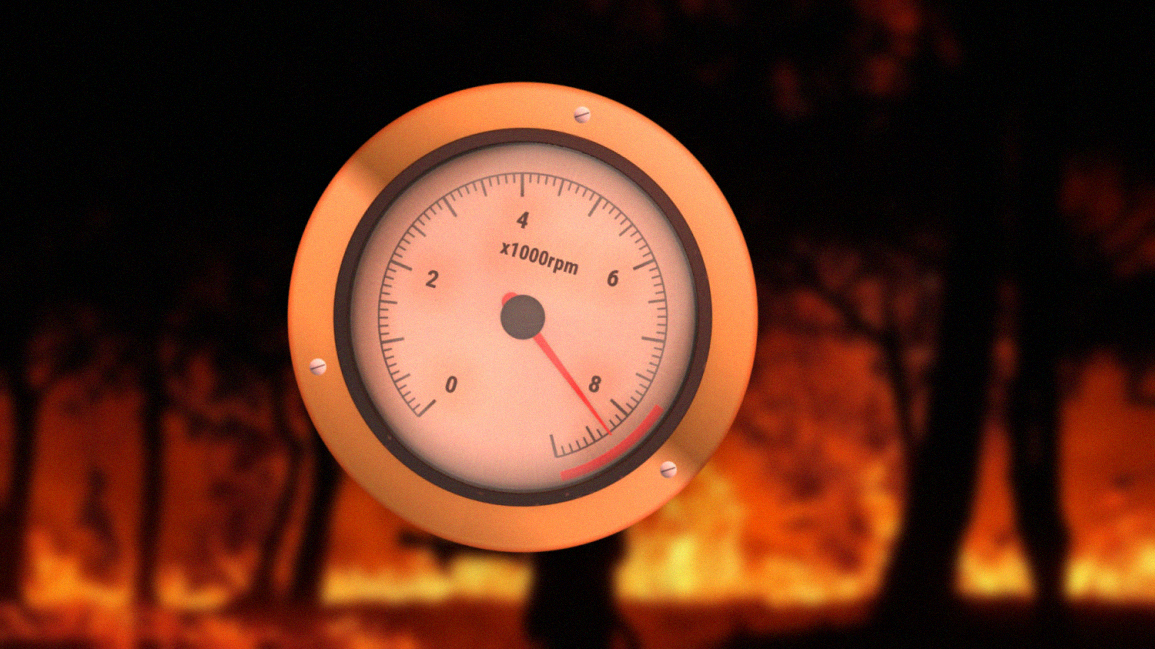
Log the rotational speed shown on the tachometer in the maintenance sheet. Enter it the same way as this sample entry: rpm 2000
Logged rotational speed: rpm 8300
